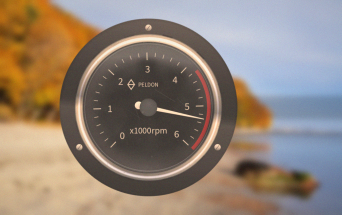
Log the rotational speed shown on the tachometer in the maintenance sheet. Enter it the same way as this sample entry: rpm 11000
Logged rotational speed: rpm 5300
